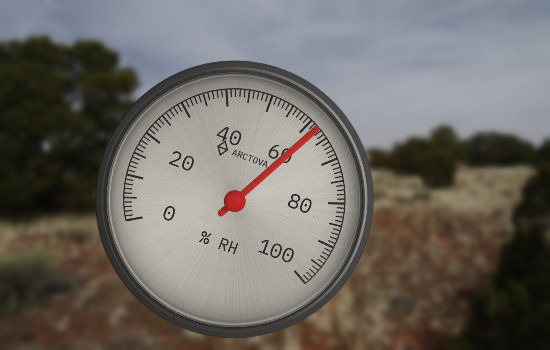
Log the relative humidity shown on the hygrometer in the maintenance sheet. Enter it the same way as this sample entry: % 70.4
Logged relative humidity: % 62
